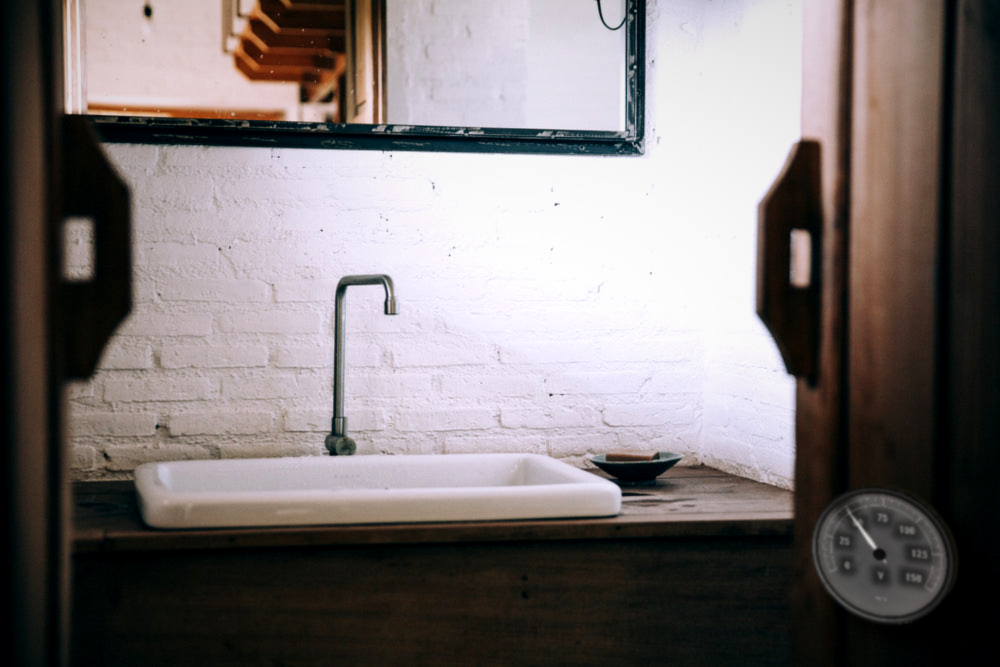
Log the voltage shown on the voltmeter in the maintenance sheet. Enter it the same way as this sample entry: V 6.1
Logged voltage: V 50
